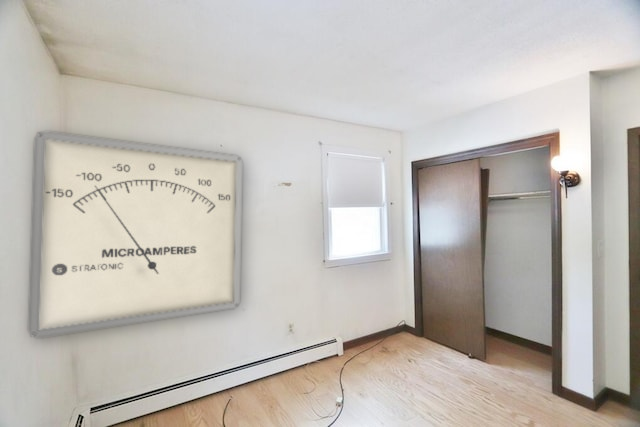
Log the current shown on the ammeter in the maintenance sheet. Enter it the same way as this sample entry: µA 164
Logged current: µA -100
